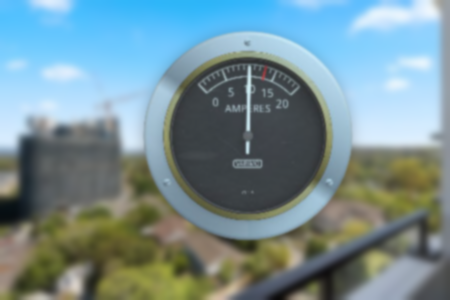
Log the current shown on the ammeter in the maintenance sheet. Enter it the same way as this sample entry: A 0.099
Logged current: A 10
